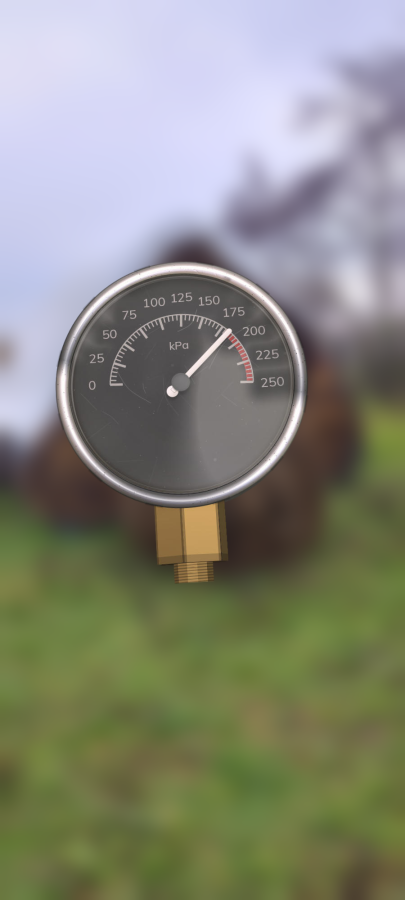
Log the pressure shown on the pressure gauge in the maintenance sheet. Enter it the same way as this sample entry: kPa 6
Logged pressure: kPa 185
